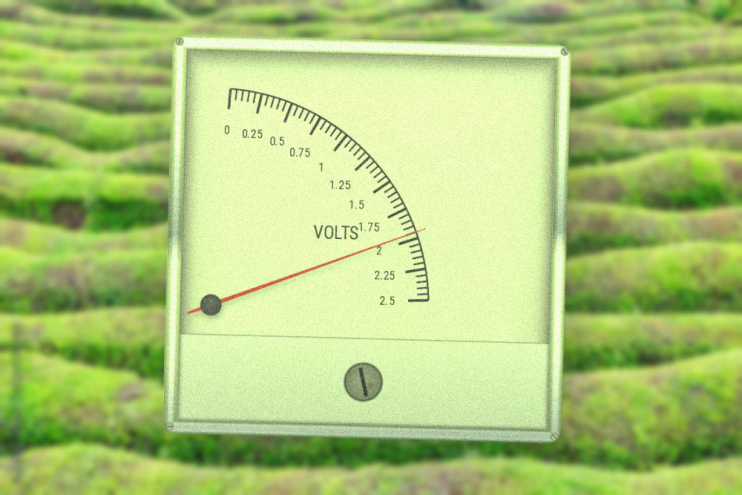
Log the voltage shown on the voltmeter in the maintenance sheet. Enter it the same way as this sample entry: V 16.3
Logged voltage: V 1.95
